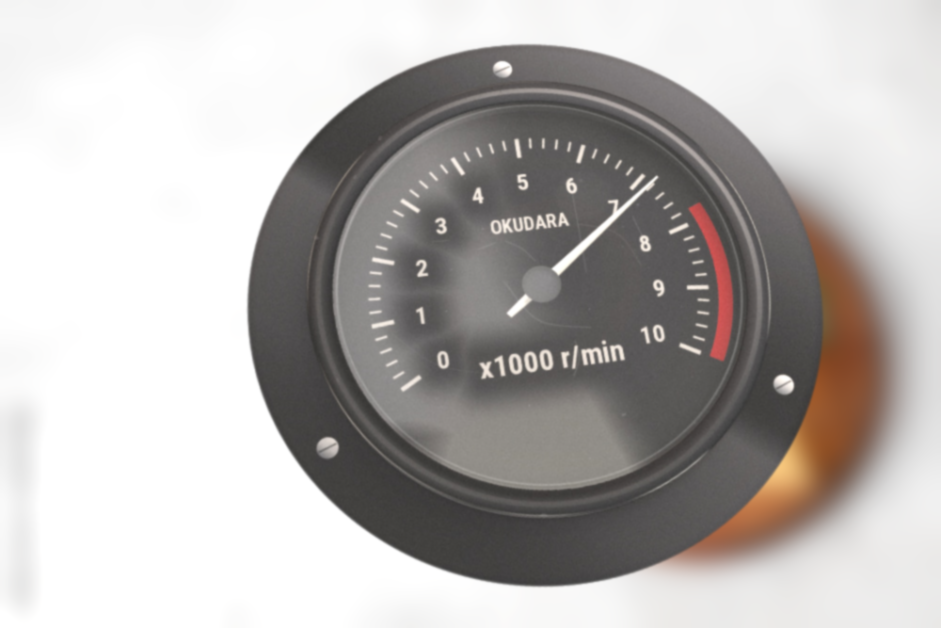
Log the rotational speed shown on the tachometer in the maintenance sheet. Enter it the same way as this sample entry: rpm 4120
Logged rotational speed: rpm 7200
